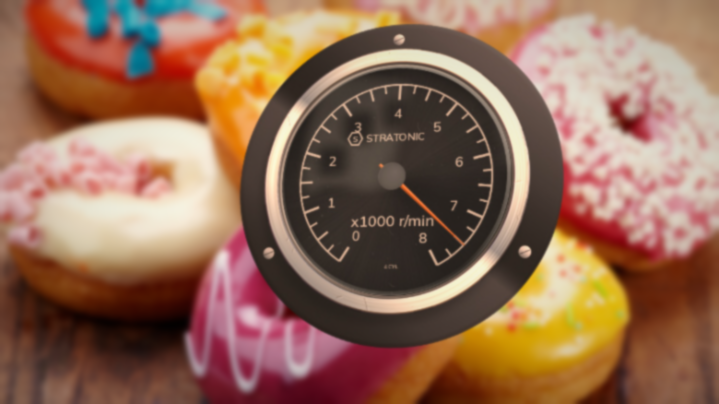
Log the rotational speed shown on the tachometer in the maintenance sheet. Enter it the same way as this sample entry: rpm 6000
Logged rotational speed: rpm 7500
